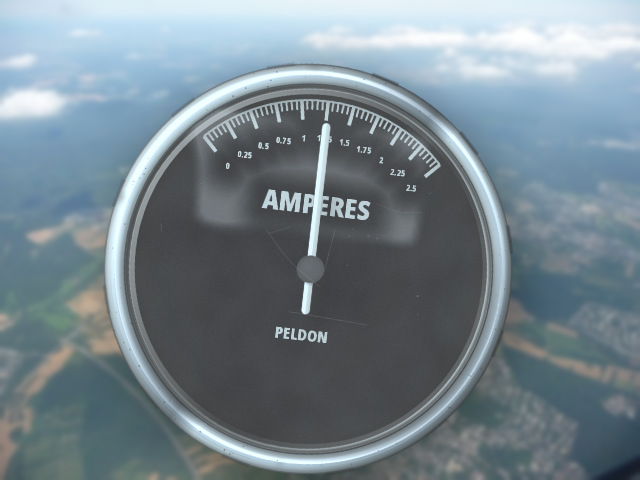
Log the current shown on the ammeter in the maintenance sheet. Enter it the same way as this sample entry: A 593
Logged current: A 1.25
